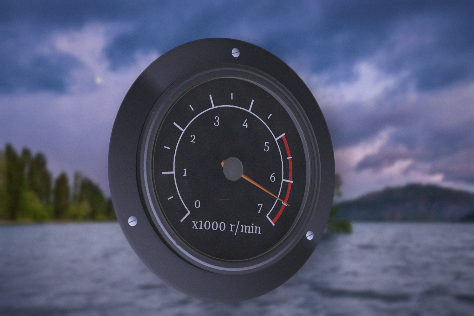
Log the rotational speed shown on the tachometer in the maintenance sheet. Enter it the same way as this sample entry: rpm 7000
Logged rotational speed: rpm 6500
